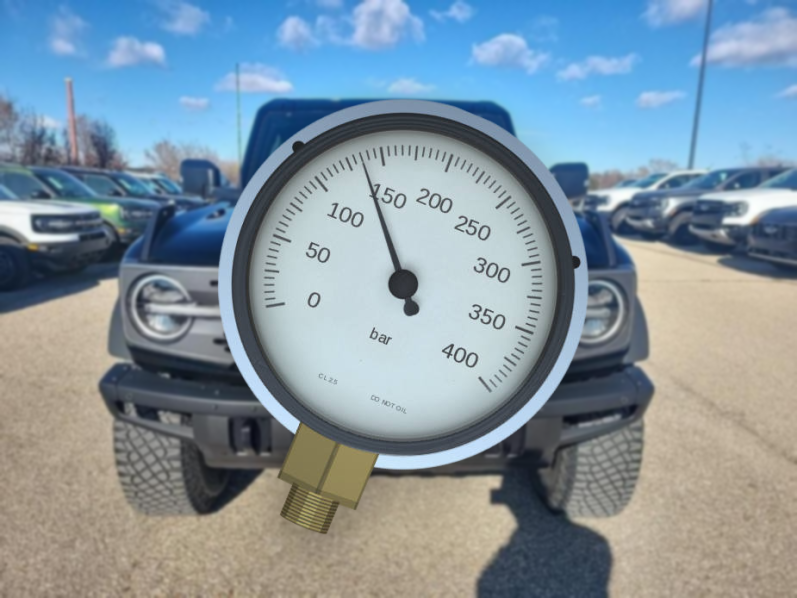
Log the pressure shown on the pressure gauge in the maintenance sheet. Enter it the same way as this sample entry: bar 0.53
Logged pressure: bar 135
